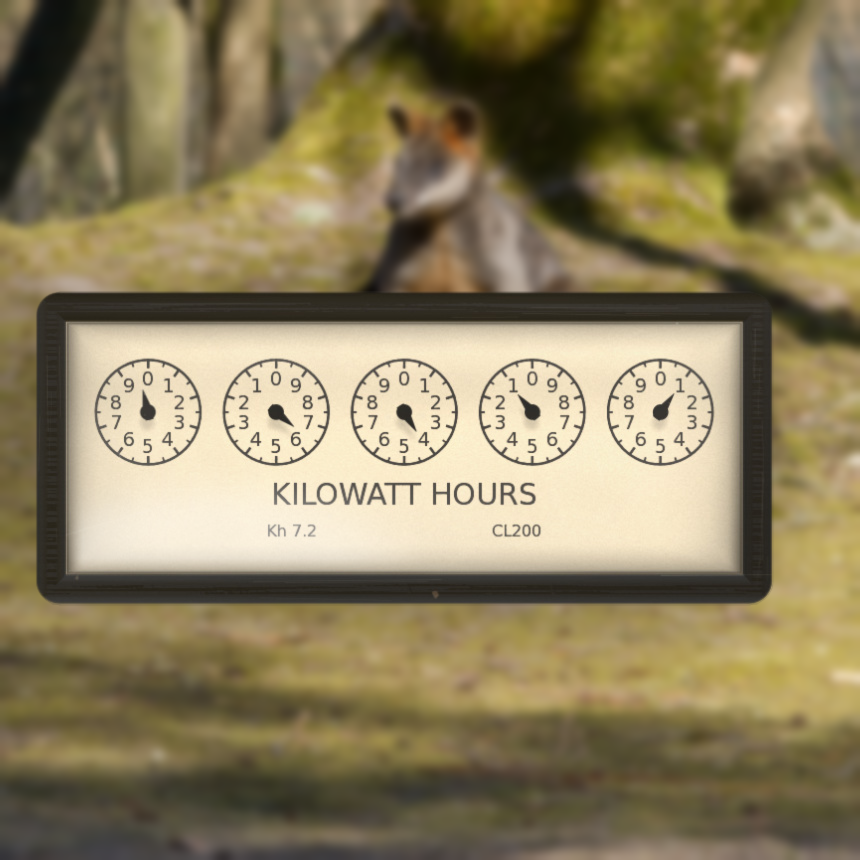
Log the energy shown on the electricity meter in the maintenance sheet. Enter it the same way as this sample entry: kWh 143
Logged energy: kWh 96411
